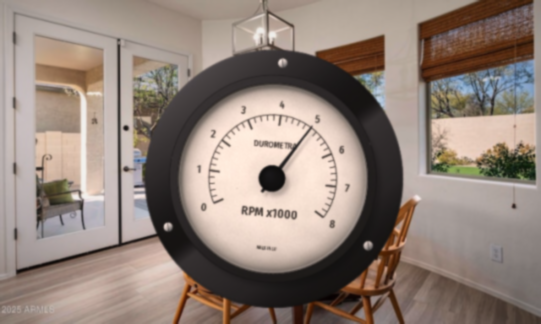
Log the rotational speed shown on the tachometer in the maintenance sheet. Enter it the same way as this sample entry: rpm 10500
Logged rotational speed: rpm 5000
